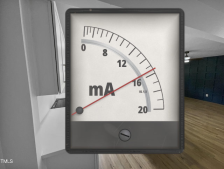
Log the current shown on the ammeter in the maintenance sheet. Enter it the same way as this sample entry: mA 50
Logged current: mA 15.5
